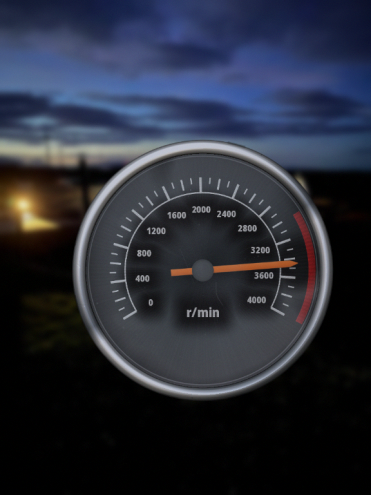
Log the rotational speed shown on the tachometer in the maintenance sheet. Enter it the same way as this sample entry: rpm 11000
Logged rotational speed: rpm 3450
